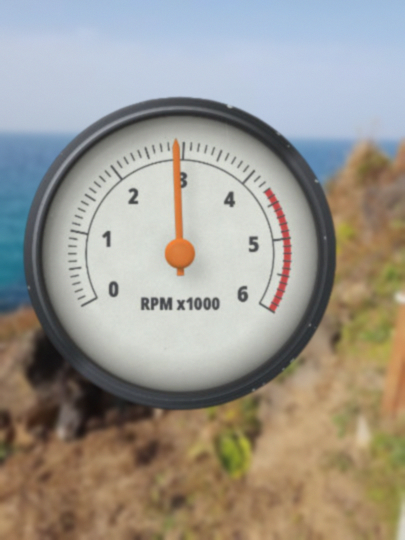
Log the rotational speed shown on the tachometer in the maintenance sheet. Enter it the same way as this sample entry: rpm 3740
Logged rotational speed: rpm 2900
